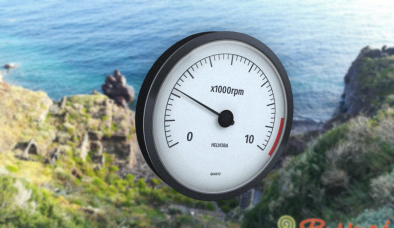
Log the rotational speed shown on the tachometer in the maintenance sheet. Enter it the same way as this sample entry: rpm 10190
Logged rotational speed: rpm 2200
